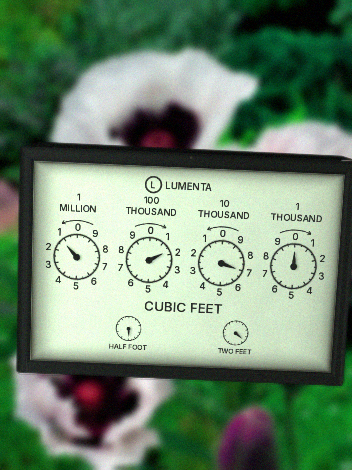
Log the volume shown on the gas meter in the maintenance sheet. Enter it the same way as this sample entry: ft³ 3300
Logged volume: ft³ 117000
